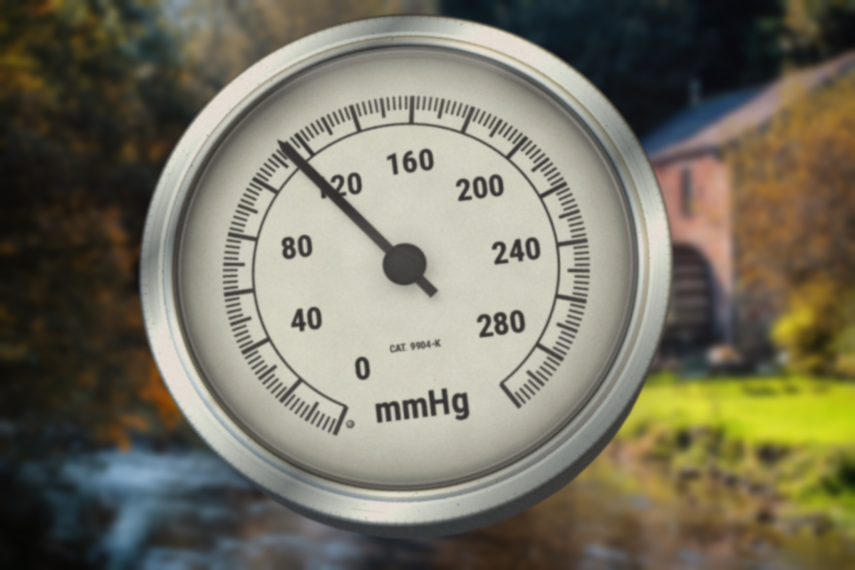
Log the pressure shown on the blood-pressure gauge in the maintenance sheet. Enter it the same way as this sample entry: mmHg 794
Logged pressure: mmHg 114
